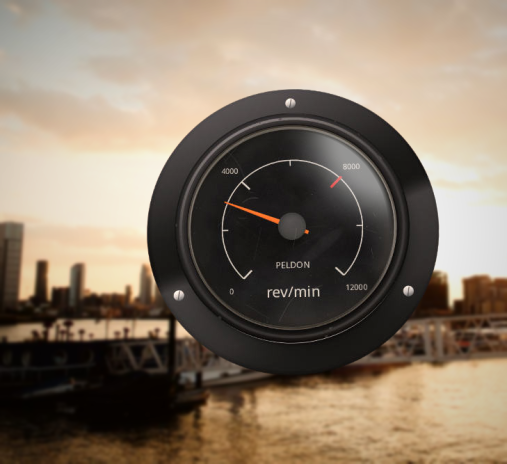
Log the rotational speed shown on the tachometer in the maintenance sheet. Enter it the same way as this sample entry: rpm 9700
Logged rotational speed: rpm 3000
